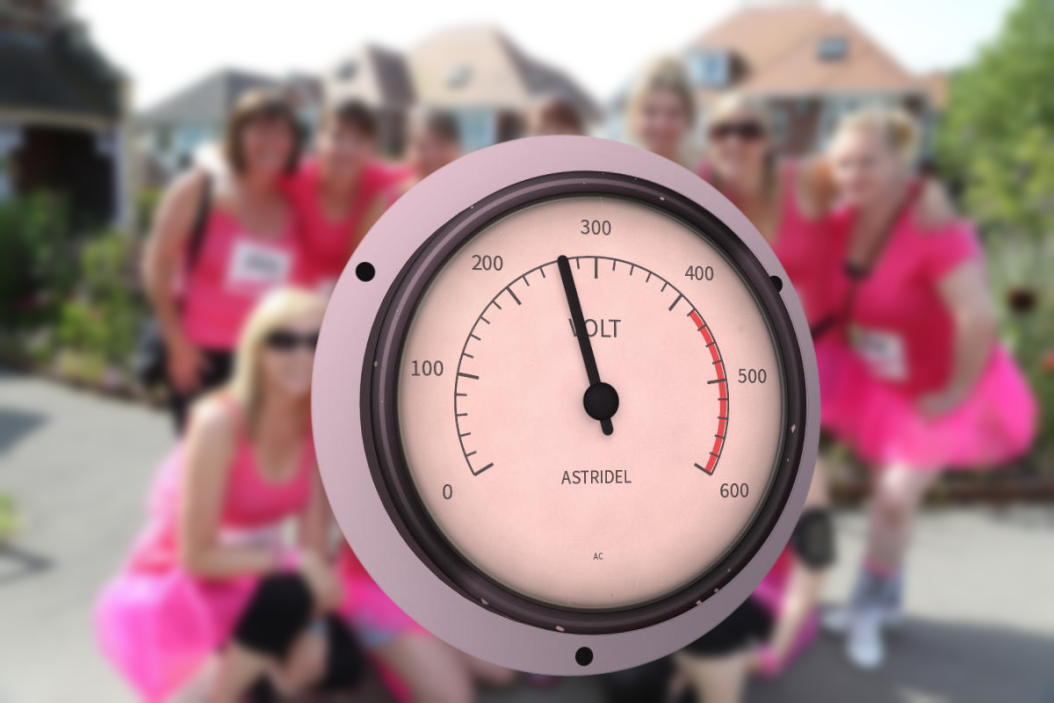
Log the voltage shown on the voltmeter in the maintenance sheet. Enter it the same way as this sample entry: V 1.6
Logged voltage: V 260
